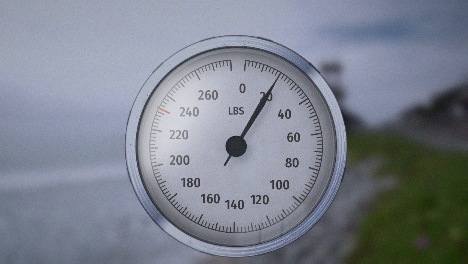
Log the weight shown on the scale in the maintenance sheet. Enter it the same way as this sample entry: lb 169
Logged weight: lb 20
